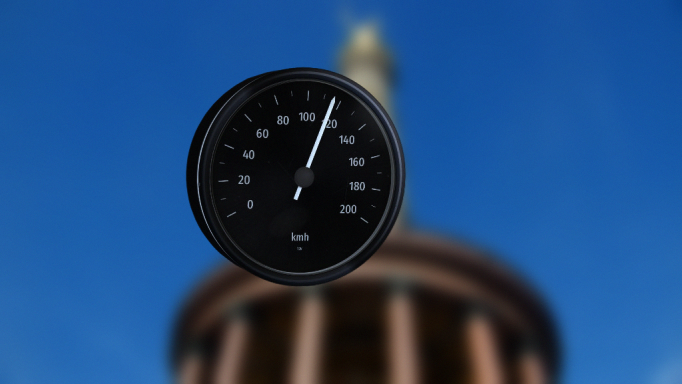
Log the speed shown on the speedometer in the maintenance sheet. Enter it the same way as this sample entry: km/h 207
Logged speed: km/h 115
